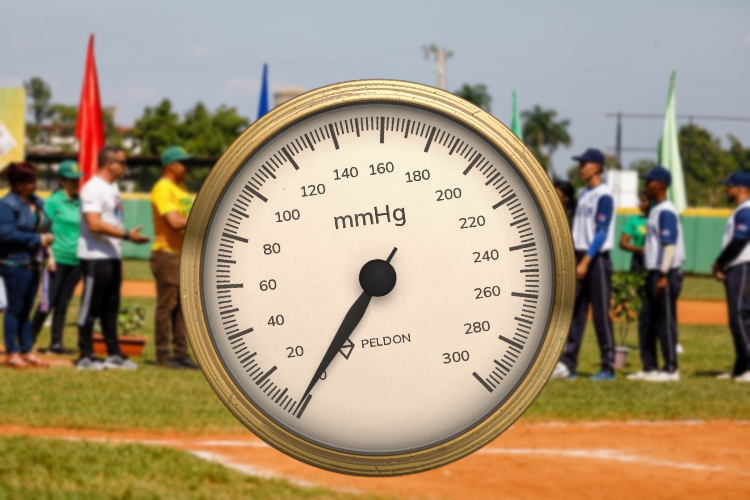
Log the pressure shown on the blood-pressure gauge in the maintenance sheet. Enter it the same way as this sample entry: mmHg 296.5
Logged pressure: mmHg 2
